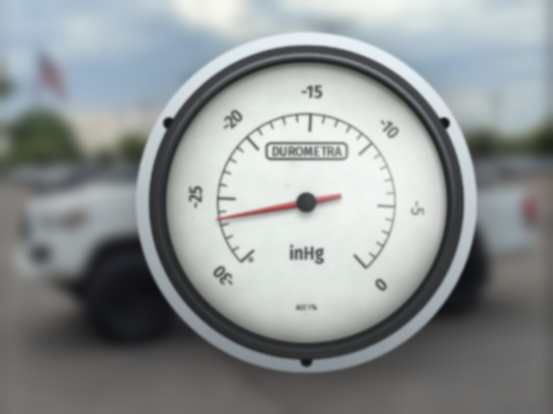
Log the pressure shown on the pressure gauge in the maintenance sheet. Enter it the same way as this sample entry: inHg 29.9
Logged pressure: inHg -26.5
